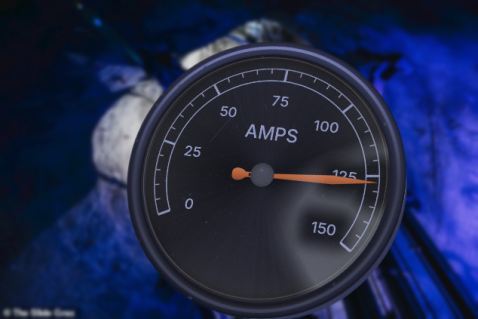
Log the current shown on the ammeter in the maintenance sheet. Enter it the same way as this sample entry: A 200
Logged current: A 127.5
